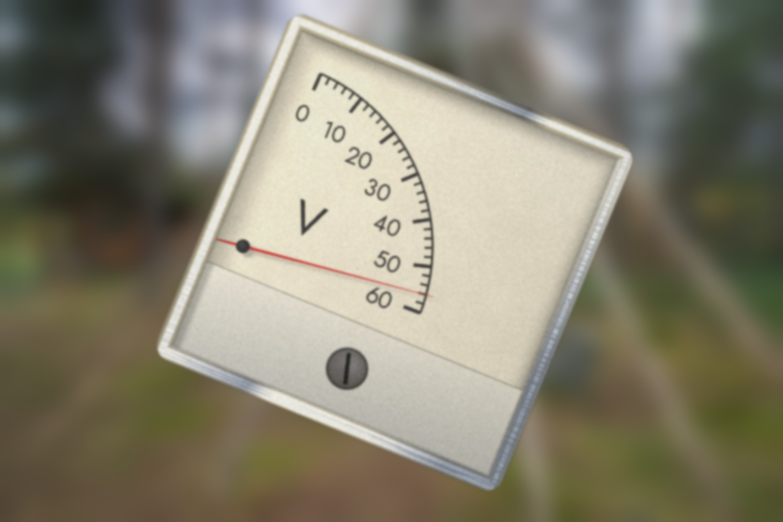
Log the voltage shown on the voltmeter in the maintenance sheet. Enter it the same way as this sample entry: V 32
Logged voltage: V 56
